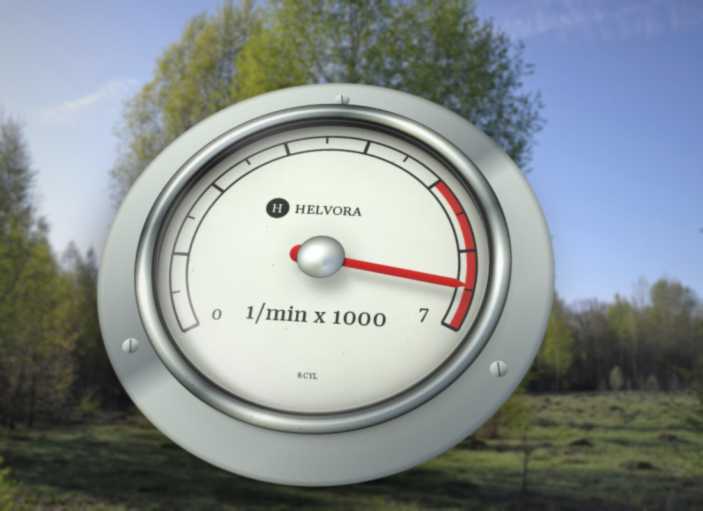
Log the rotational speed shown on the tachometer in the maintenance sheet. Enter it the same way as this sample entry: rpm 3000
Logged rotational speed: rpm 6500
